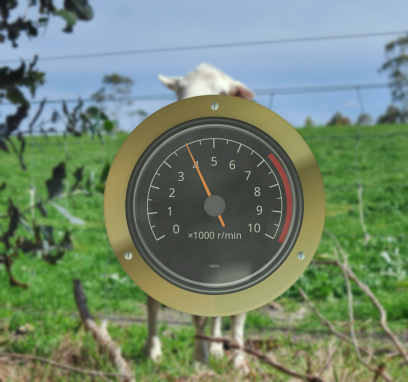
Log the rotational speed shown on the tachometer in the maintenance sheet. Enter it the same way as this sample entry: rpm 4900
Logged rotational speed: rpm 4000
